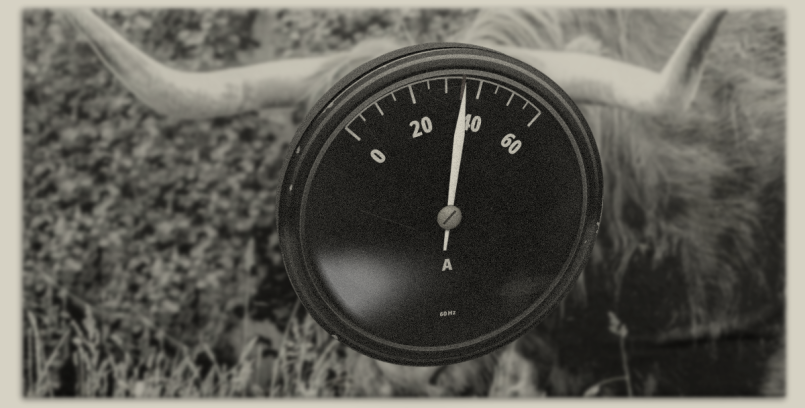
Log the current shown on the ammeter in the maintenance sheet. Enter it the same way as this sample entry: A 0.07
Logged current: A 35
